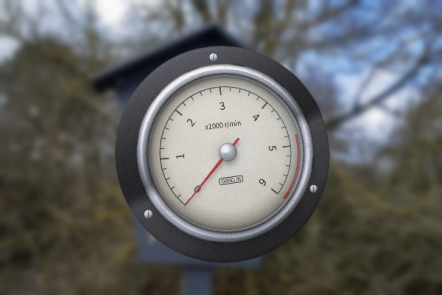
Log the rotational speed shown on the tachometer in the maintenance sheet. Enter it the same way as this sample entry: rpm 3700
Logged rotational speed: rpm 0
